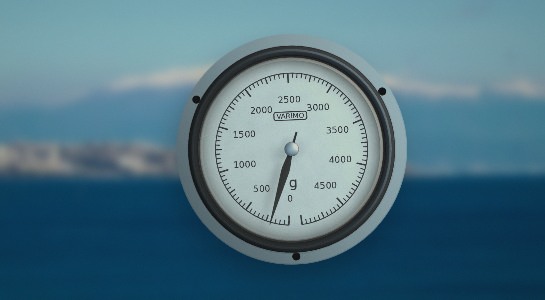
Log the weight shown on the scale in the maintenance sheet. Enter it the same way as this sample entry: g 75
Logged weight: g 200
